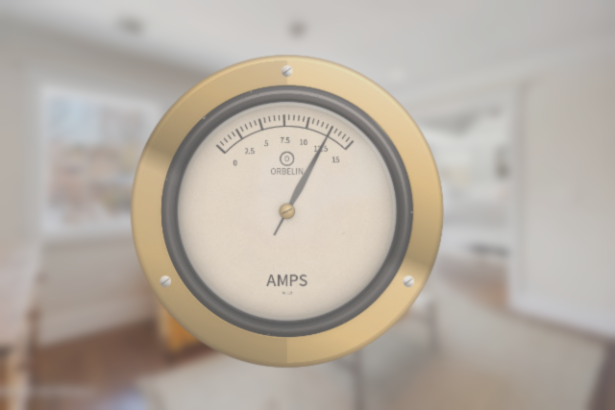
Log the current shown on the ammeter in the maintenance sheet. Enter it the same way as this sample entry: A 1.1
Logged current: A 12.5
